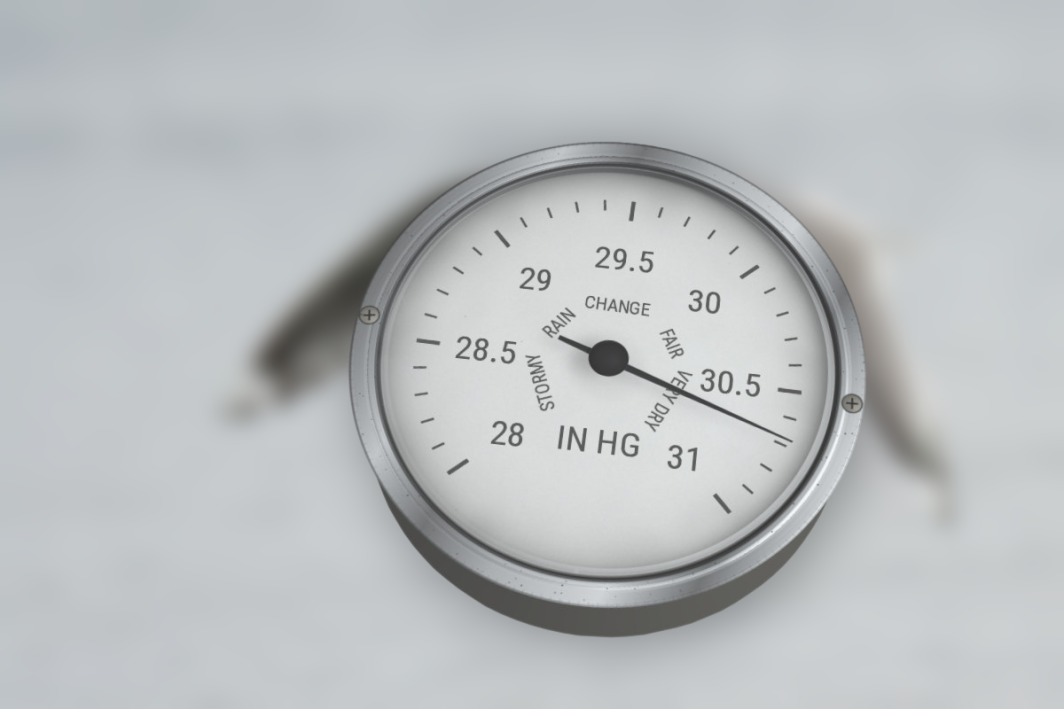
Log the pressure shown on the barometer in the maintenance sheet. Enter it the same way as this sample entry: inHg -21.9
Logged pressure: inHg 30.7
